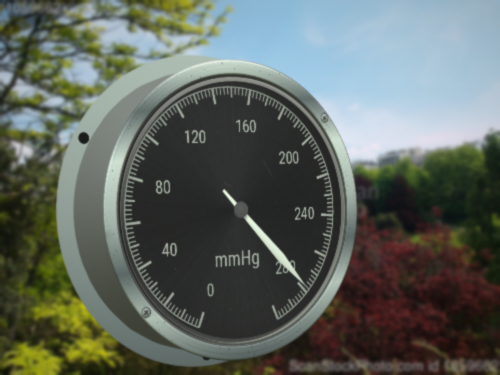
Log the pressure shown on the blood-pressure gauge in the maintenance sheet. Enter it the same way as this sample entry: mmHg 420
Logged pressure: mmHg 280
